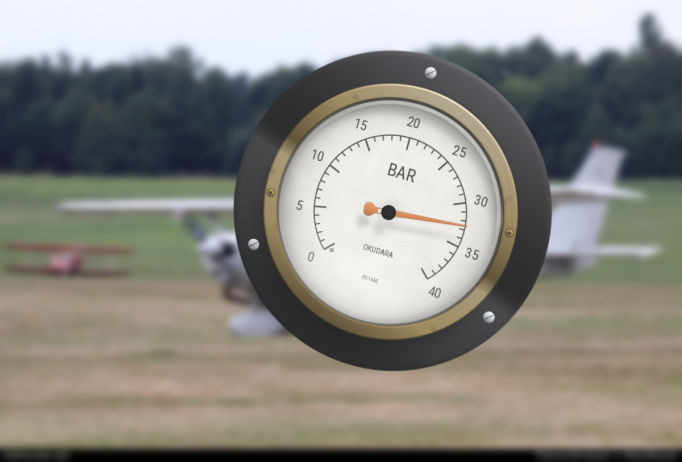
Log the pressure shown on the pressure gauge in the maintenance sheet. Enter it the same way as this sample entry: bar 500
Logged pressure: bar 32.5
